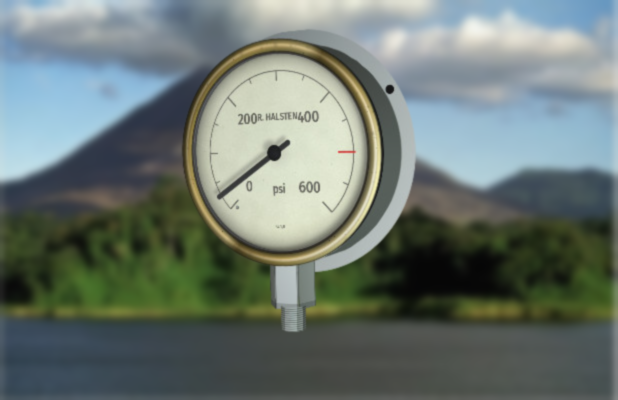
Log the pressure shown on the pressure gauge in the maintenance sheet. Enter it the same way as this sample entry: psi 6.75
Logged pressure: psi 25
